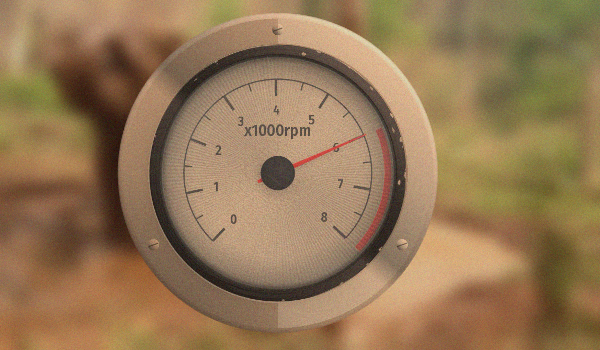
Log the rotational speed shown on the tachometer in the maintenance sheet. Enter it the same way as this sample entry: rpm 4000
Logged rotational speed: rpm 6000
